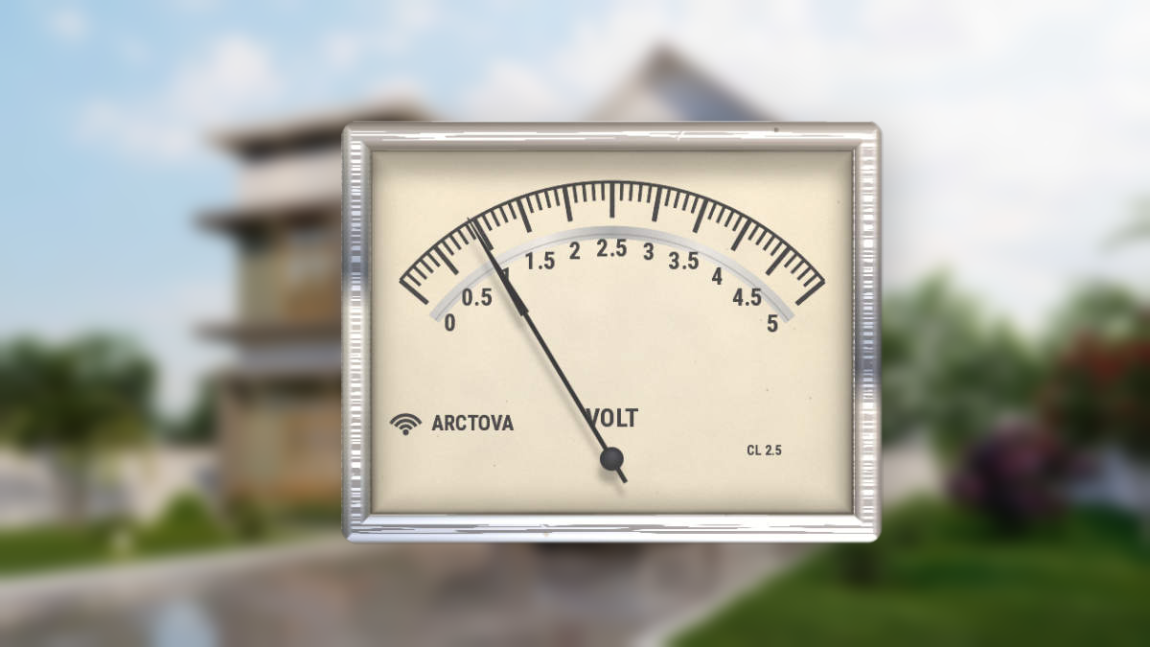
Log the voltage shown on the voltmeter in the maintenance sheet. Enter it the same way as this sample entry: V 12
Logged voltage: V 0.95
